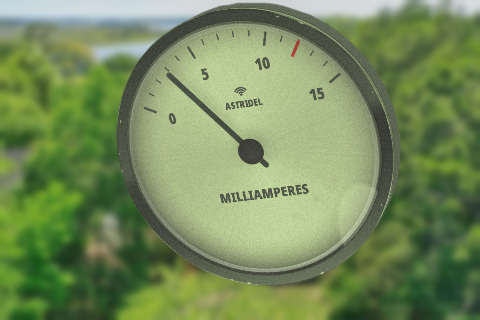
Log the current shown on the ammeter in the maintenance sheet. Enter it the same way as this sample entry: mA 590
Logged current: mA 3
